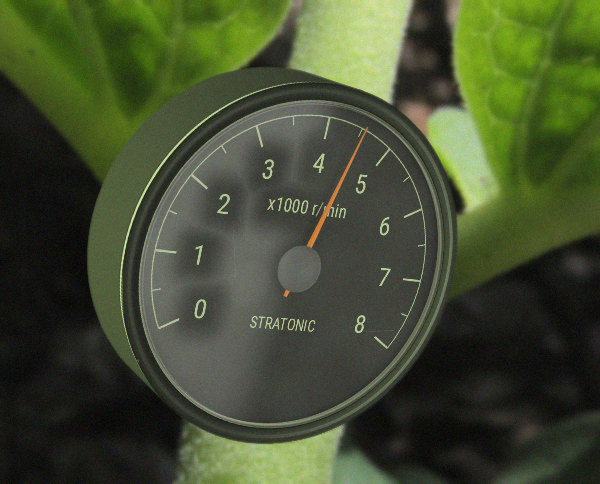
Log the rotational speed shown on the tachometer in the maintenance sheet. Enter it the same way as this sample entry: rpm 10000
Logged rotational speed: rpm 4500
